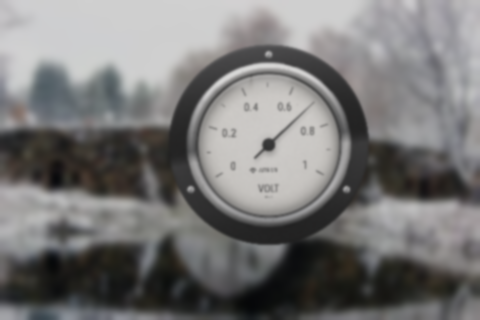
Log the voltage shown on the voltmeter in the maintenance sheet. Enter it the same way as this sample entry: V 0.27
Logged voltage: V 0.7
